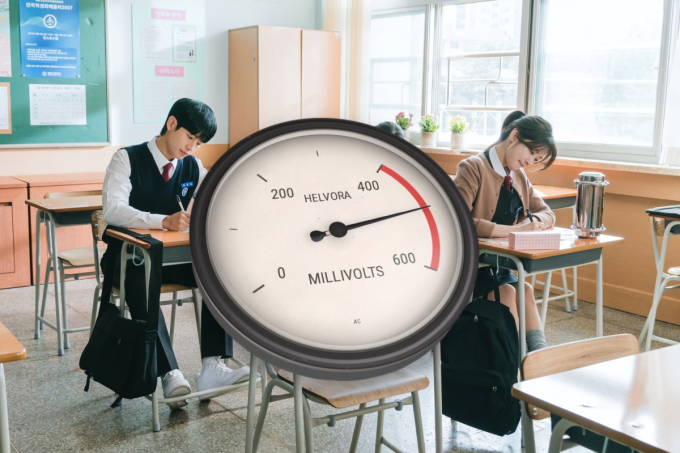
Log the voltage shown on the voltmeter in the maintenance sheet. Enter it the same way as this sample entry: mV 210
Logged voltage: mV 500
